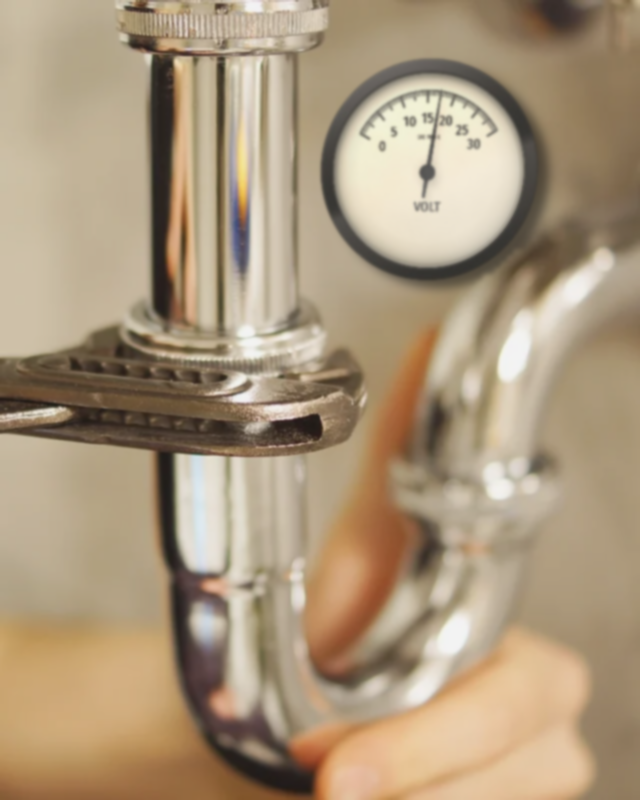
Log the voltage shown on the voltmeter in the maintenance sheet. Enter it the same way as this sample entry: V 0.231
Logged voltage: V 17.5
